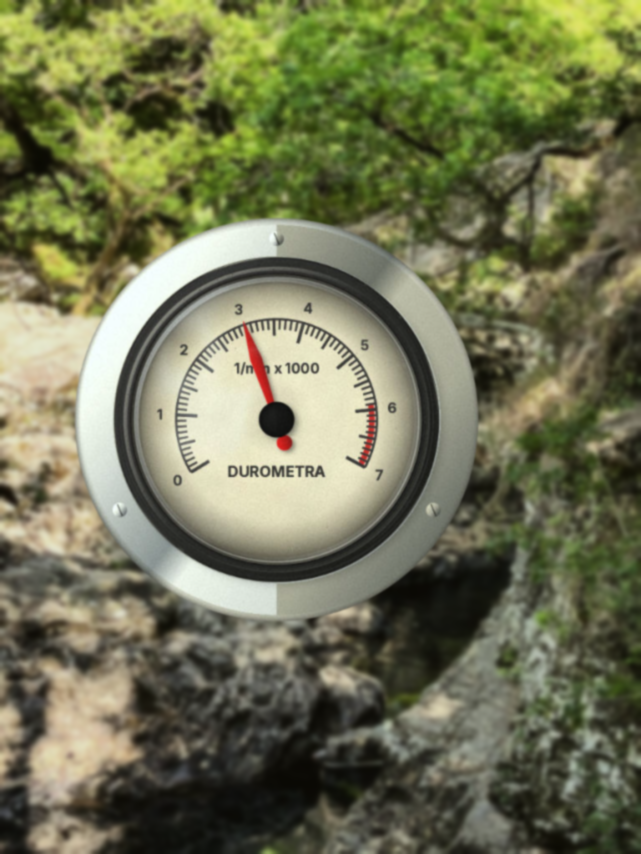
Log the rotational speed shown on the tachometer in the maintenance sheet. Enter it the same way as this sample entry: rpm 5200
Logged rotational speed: rpm 3000
